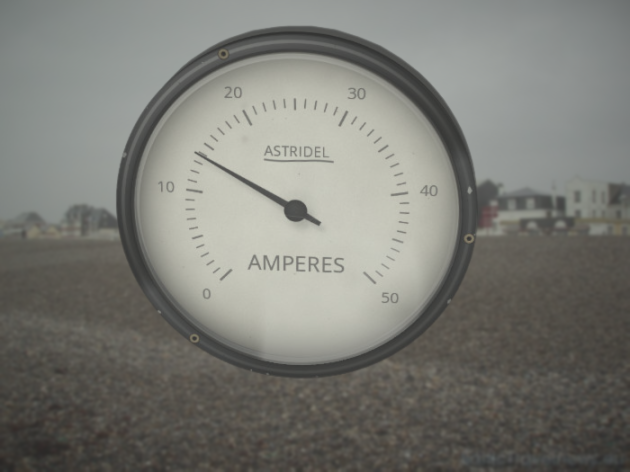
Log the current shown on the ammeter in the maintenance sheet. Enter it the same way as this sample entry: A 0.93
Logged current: A 14
